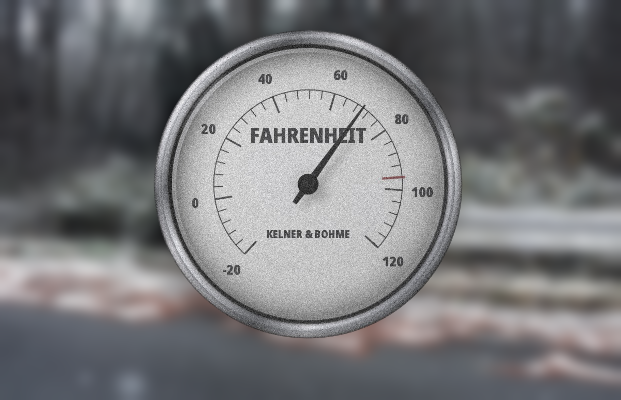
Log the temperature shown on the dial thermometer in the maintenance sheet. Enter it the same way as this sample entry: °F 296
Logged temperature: °F 70
